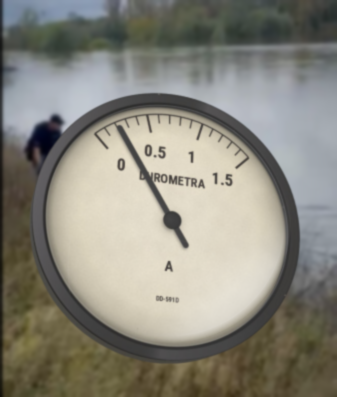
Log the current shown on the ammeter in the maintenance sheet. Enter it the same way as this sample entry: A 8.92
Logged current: A 0.2
